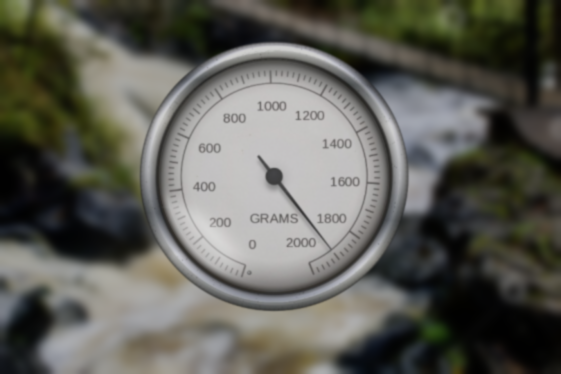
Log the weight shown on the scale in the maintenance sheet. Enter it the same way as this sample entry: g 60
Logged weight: g 1900
